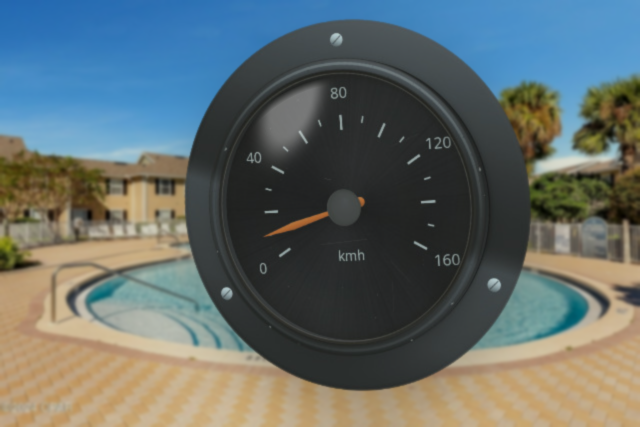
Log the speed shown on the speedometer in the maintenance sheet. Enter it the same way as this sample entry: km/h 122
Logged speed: km/h 10
